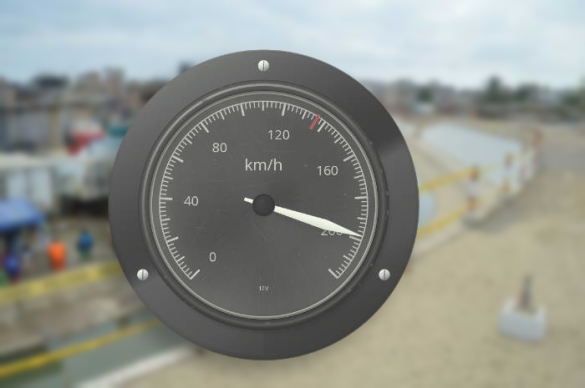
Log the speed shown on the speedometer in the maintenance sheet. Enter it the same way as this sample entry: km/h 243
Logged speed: km/h 198
